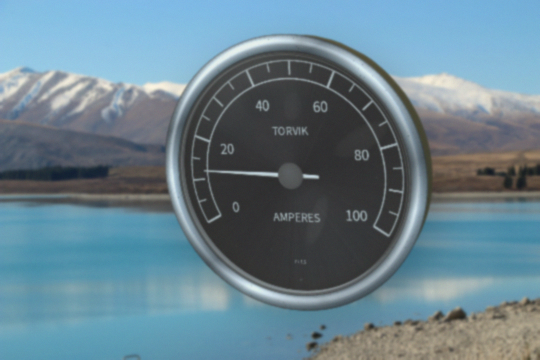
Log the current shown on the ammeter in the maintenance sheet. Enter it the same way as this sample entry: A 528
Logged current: A 12.5
